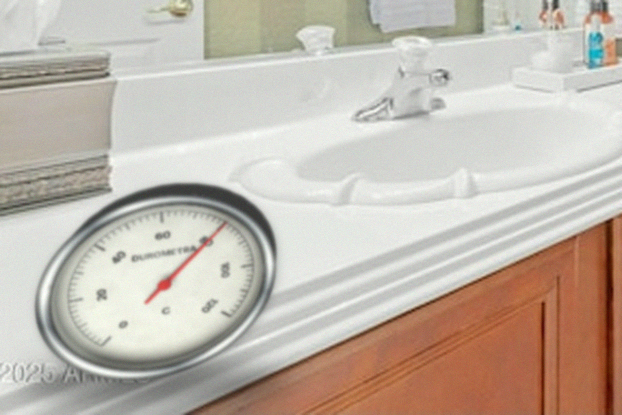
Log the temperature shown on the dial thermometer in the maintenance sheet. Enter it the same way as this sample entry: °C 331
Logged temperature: °C 80
